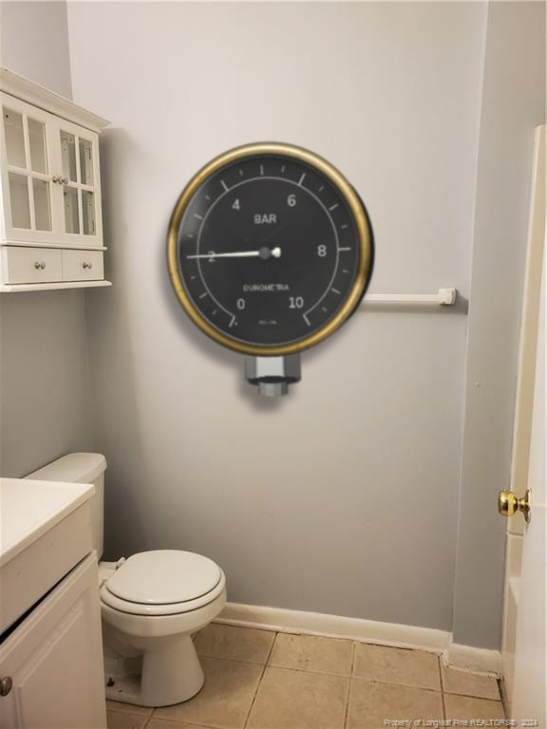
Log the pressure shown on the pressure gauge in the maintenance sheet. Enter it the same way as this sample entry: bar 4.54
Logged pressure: bar 2
